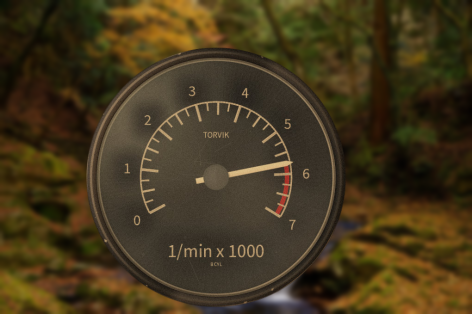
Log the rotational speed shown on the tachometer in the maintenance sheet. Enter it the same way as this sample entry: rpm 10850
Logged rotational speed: rpm 5750
